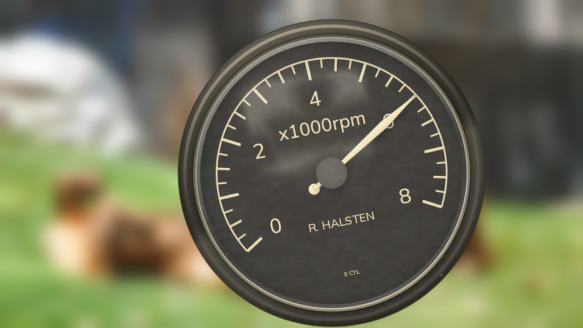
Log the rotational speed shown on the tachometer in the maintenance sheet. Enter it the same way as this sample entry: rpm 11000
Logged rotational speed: rpm 6000
